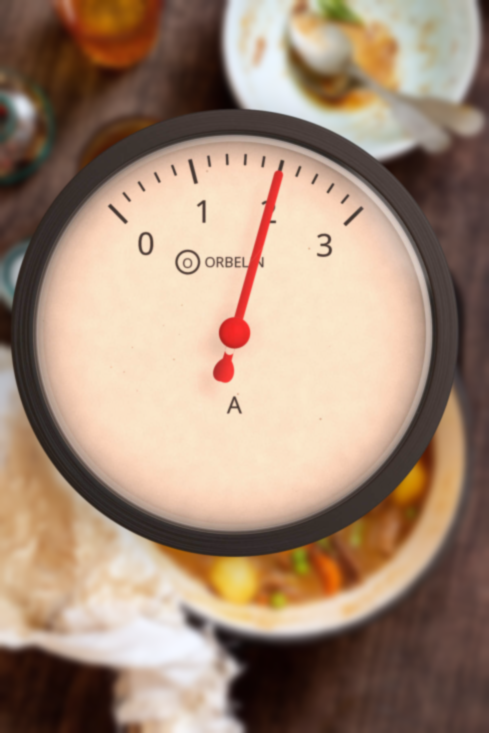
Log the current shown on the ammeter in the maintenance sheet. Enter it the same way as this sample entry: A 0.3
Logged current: A 2
